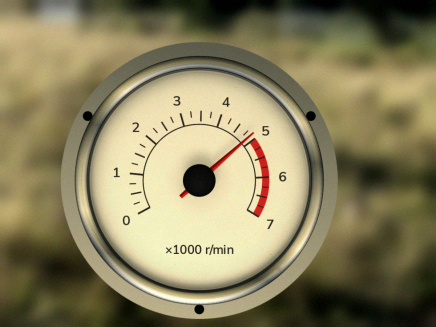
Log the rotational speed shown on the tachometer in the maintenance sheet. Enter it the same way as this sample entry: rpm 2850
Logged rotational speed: rpm 4875
